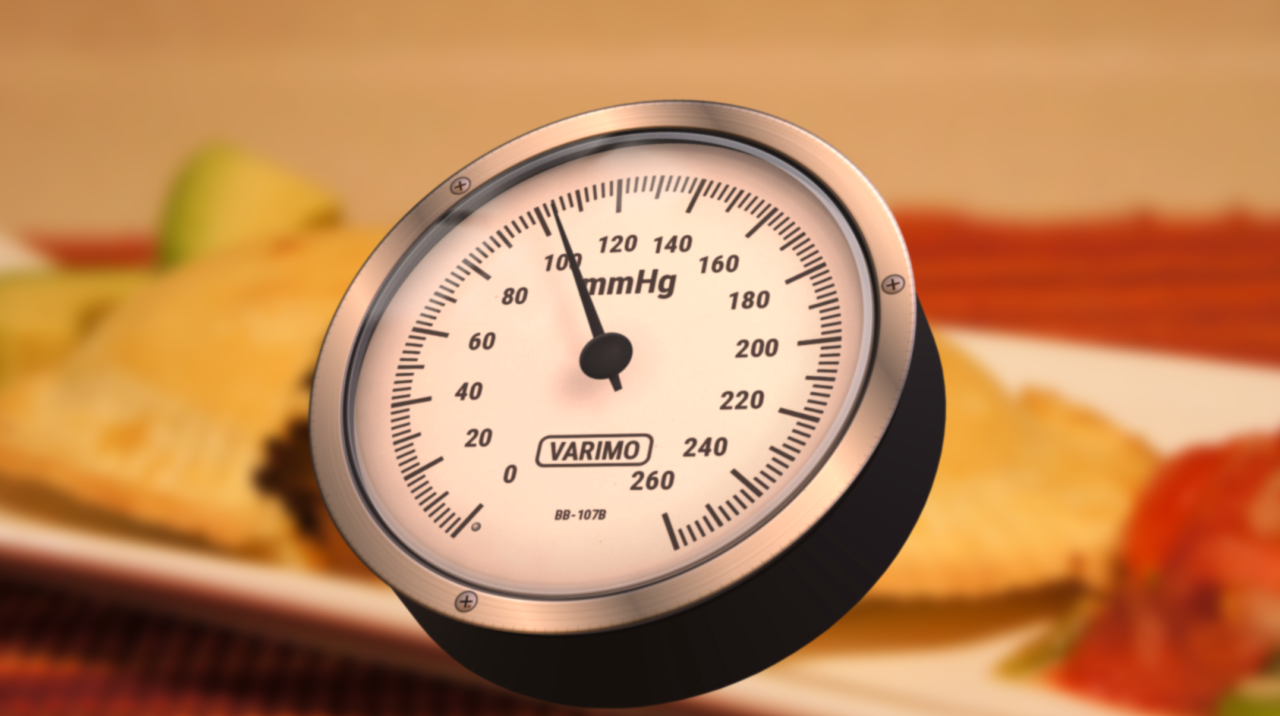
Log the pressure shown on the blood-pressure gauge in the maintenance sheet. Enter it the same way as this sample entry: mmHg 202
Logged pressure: mmHg 104
